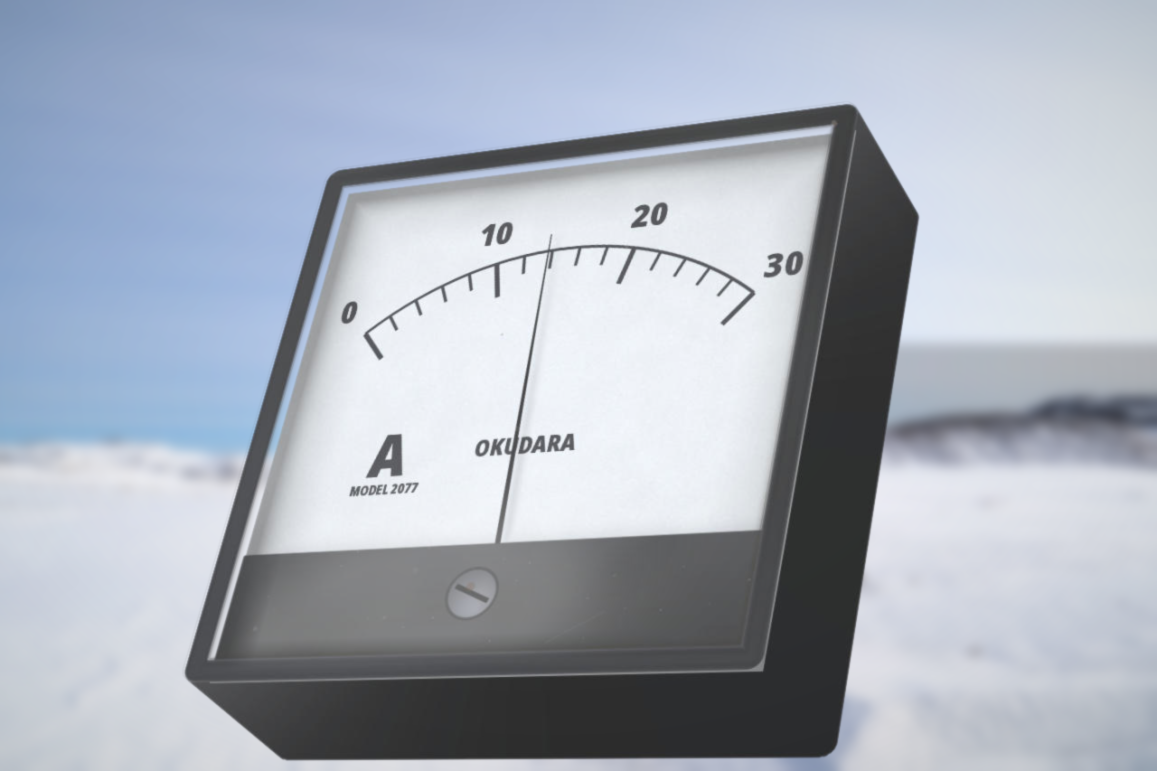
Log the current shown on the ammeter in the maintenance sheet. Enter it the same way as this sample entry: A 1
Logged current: A 14
